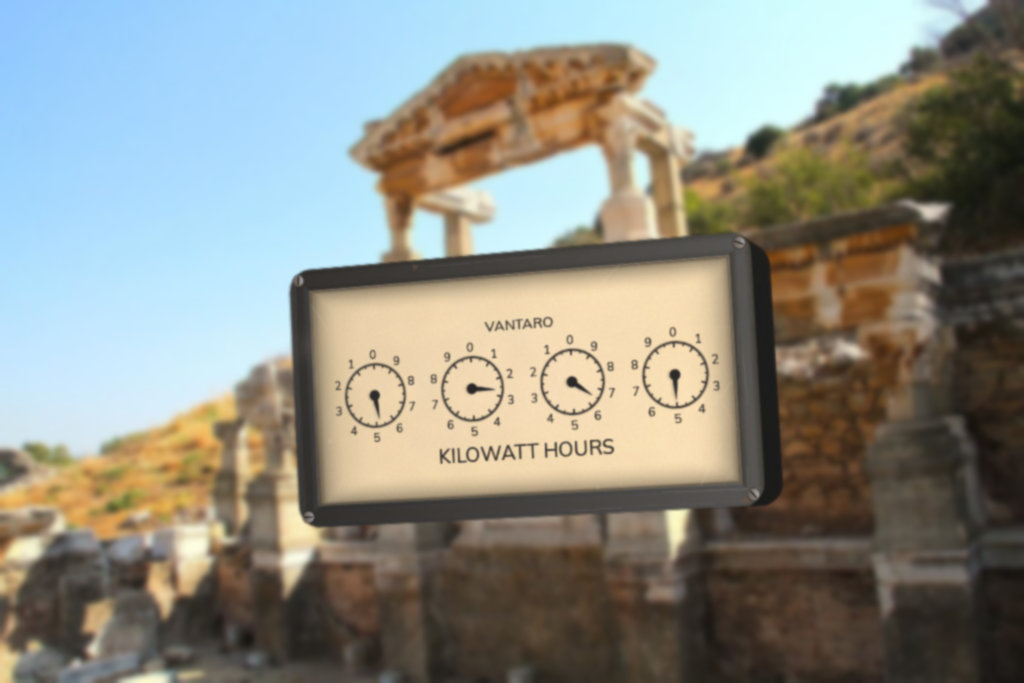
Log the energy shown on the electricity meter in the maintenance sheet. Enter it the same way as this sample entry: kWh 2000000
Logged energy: kWh 5265
